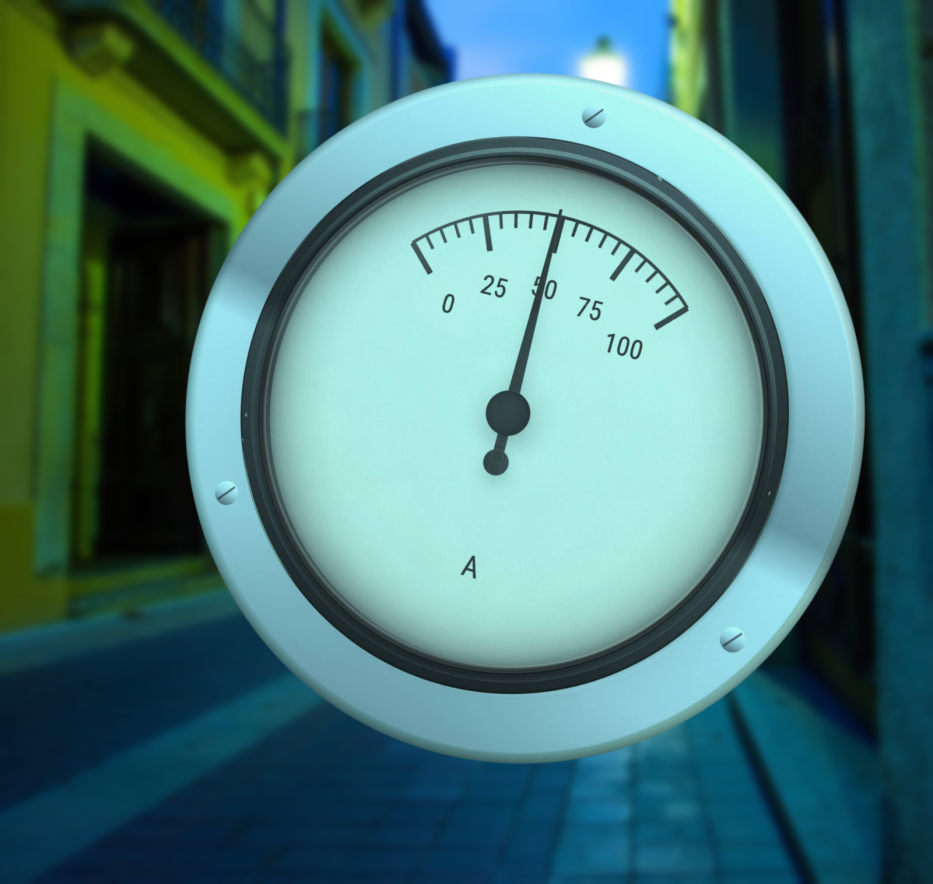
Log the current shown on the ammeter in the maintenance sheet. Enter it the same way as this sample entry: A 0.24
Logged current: A 50
